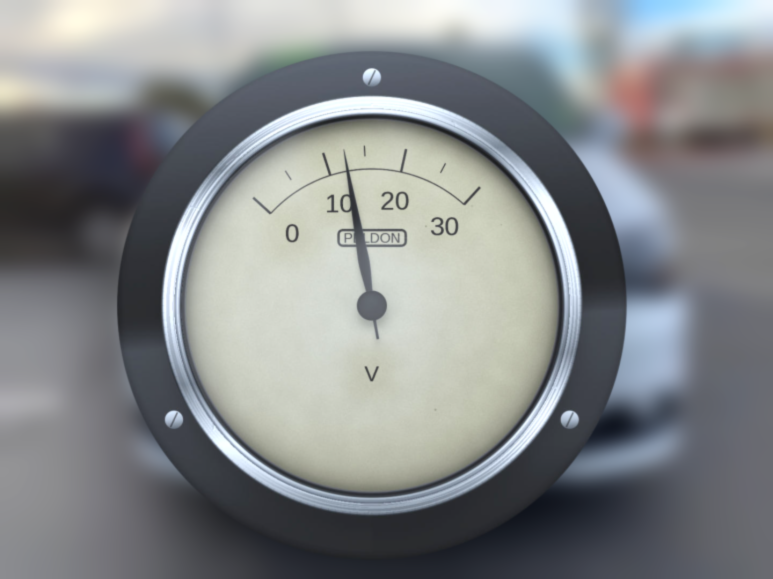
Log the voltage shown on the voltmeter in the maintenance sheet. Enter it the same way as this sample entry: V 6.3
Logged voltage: V 12.5
